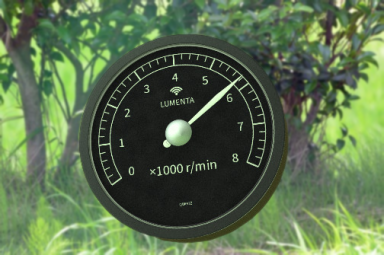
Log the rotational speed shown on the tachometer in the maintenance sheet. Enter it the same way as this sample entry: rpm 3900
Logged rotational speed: rpm 5800
